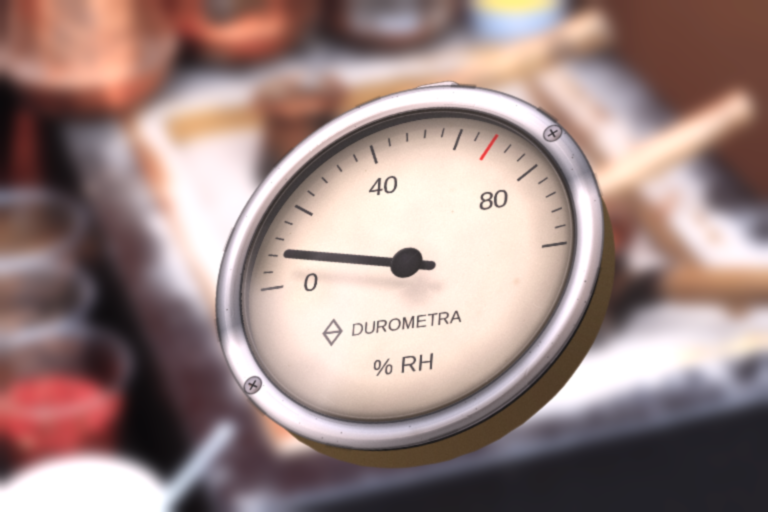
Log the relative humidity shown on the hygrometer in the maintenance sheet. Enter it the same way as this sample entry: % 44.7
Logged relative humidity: % 8
